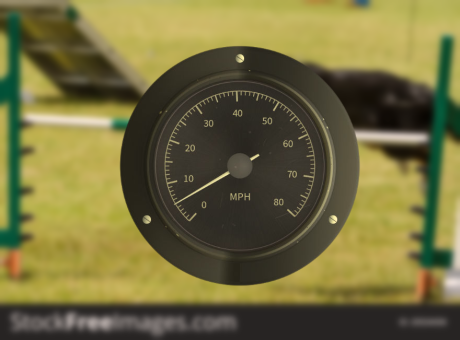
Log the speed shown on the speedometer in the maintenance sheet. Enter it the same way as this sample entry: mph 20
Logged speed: mph 5
